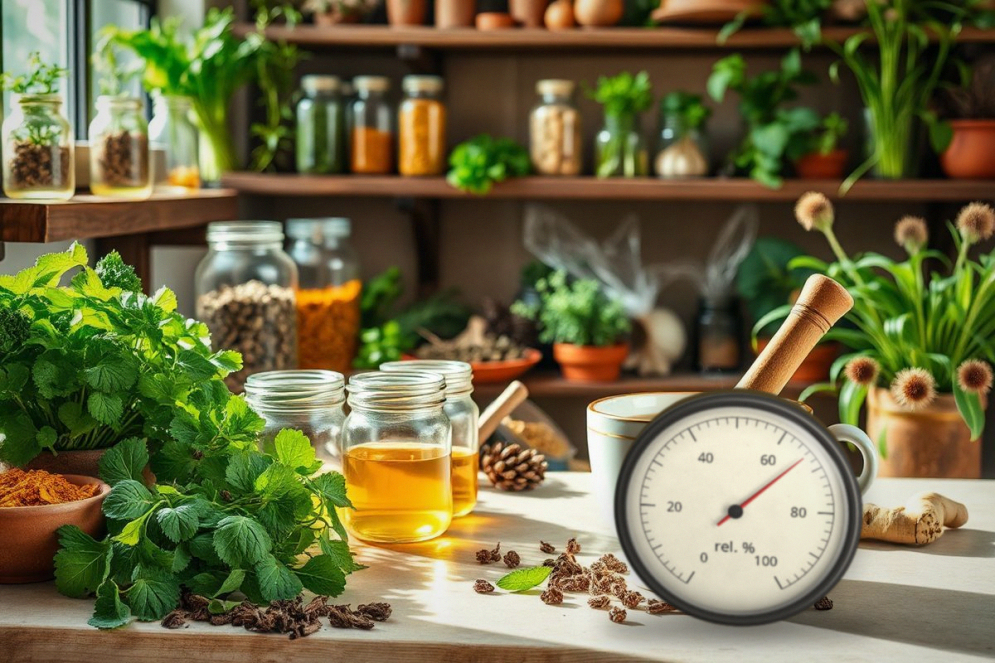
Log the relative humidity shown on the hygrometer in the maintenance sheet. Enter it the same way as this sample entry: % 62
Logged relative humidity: % 66
